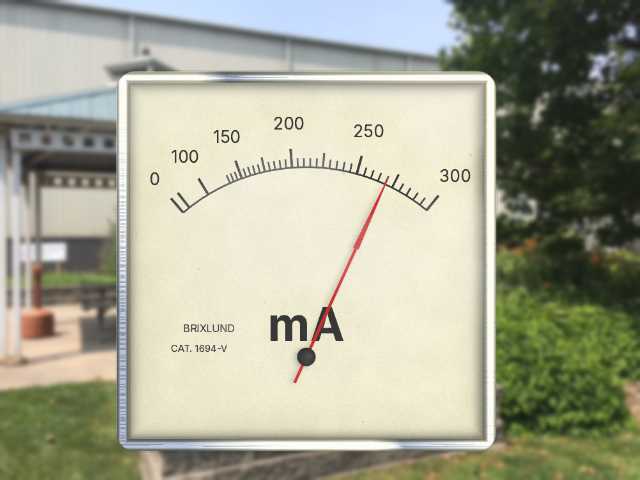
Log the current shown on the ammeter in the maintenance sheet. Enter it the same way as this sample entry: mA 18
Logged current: mA 270
